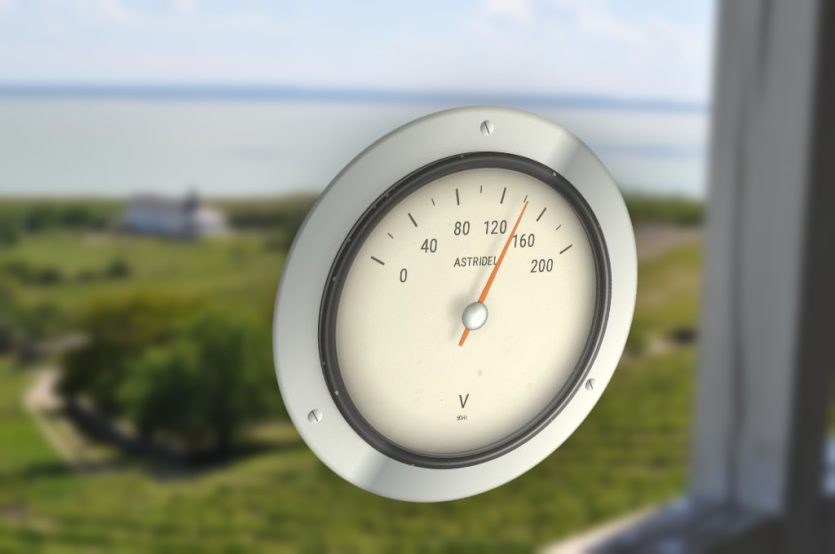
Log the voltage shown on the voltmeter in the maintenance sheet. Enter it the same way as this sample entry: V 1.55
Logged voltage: V 140
